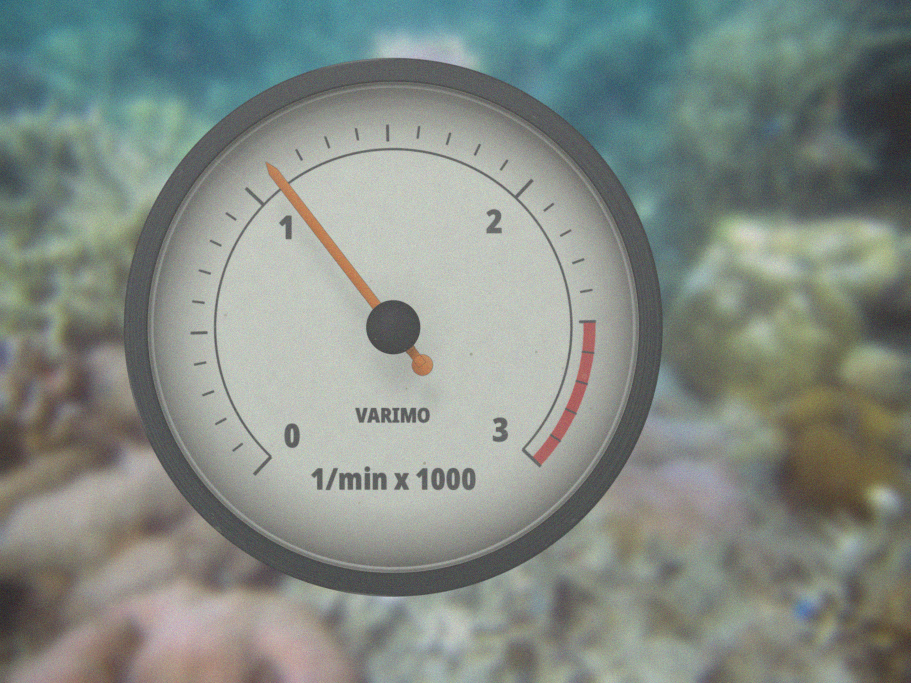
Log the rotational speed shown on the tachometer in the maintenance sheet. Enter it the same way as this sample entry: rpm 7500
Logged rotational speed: rpm 1100
